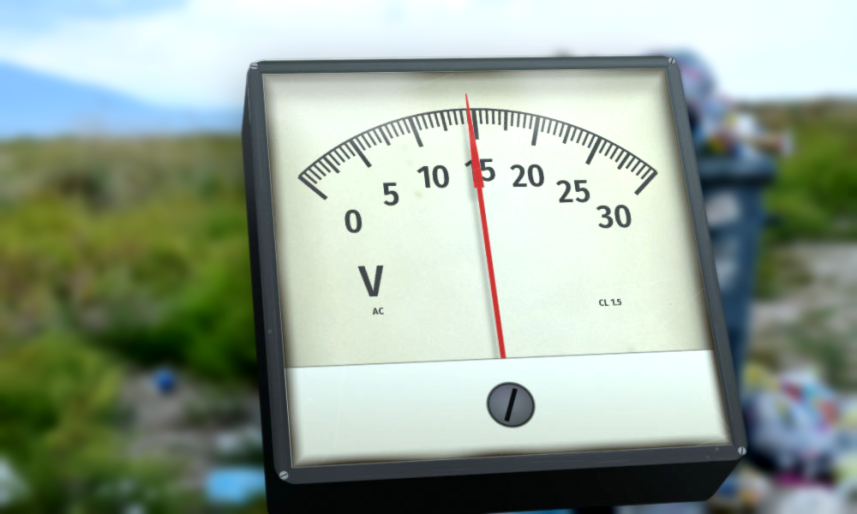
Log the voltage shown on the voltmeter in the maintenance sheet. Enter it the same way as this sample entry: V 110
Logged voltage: V 14.5
